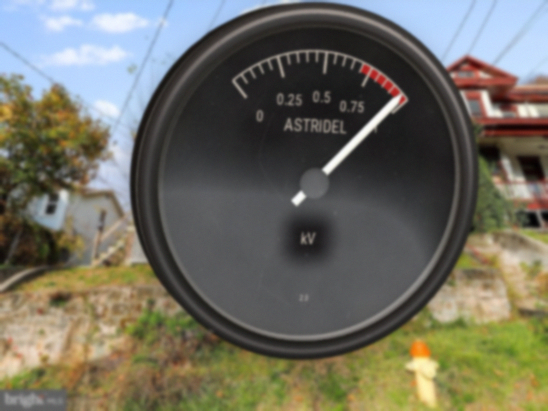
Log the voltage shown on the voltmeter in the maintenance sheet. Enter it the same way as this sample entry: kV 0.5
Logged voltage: kV 0.95
